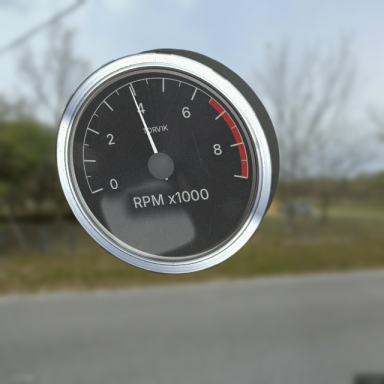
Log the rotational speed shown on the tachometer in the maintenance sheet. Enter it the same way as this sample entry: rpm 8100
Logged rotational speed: rpm 4000
